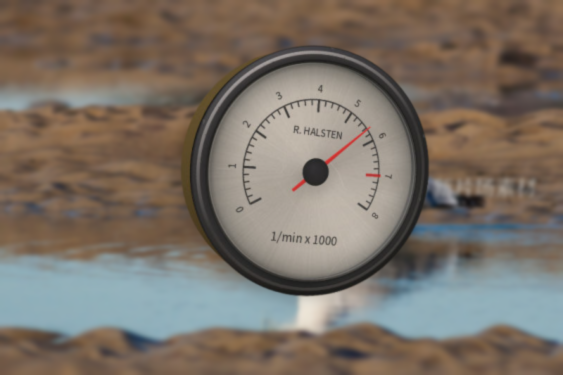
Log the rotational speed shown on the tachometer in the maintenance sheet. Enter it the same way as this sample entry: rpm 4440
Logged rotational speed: rpm 5600
